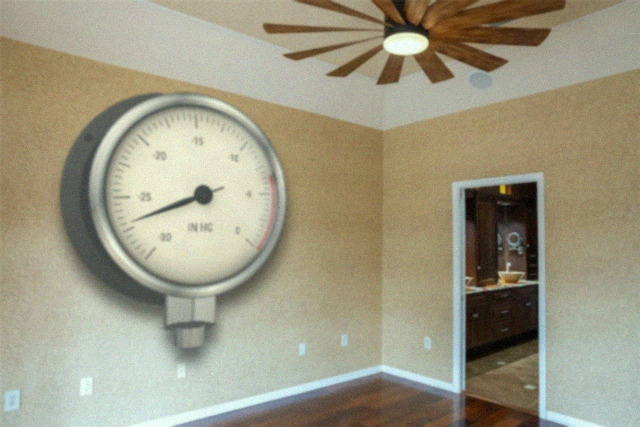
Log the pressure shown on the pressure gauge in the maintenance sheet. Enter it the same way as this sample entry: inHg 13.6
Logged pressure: inHg -27
